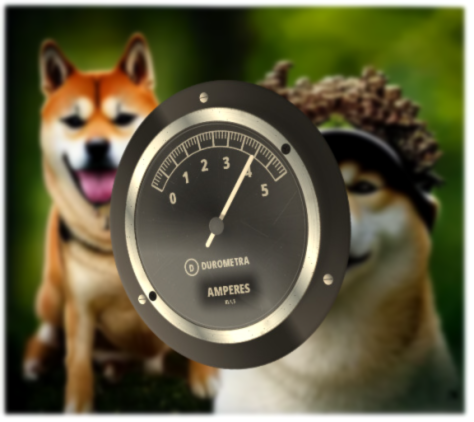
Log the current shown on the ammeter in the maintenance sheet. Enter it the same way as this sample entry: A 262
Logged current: A 4
